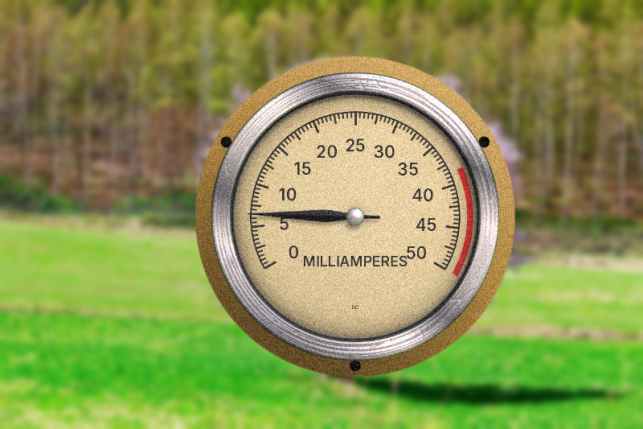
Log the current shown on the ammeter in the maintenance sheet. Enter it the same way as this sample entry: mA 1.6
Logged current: mA 6.5
